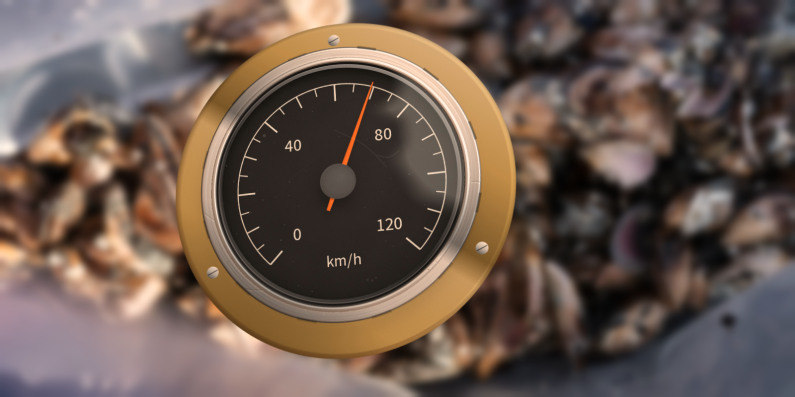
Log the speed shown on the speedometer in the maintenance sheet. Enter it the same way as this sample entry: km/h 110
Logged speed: km/h 70
